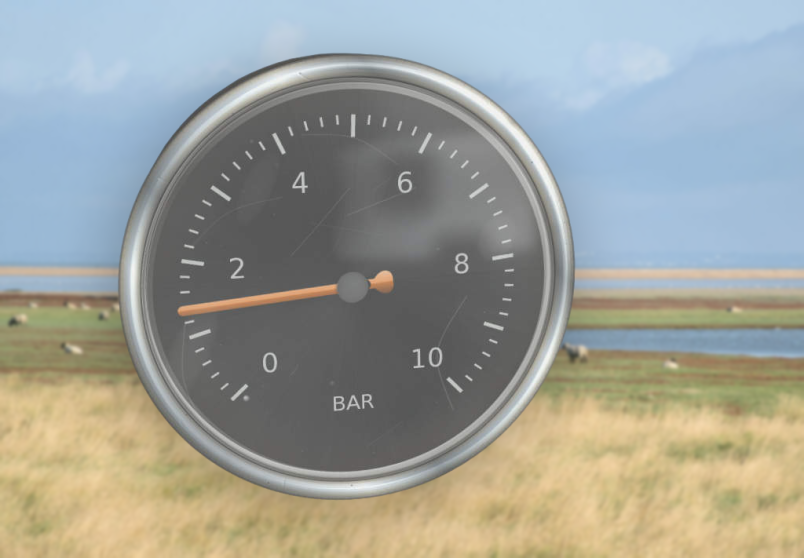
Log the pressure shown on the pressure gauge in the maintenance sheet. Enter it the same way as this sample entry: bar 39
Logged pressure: bar 1.4
